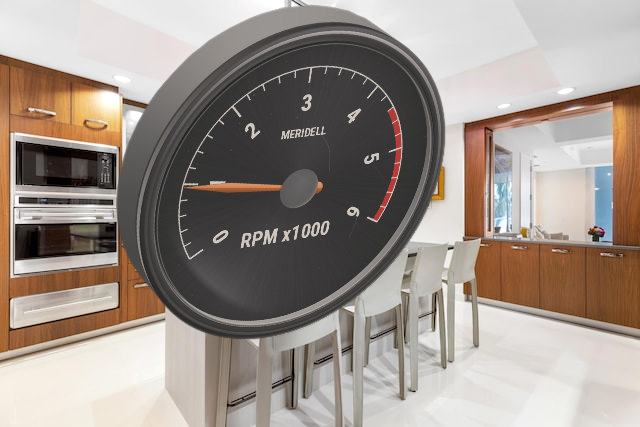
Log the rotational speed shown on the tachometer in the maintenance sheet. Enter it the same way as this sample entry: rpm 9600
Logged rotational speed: rpm 1000
